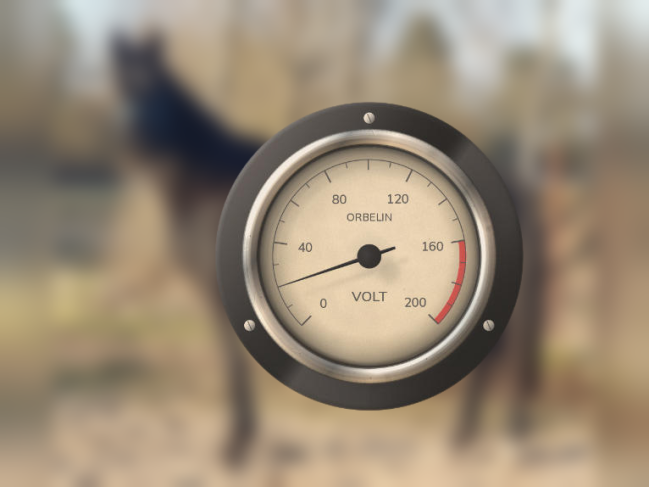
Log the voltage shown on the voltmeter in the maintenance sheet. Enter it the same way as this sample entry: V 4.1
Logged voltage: V 20
